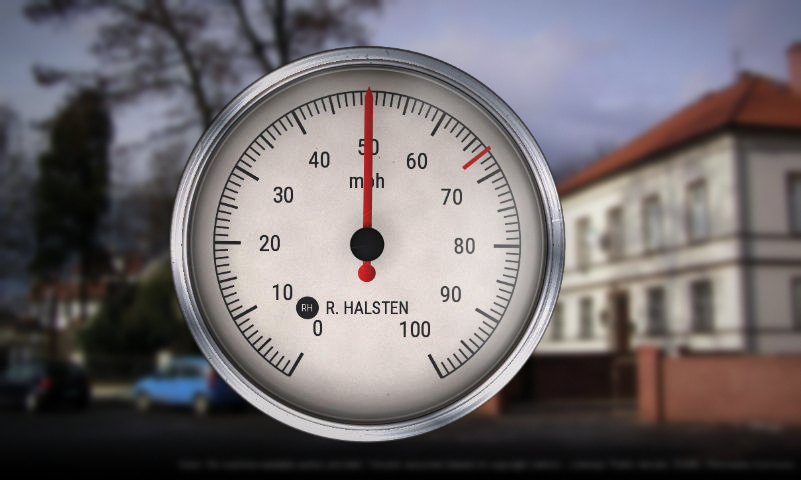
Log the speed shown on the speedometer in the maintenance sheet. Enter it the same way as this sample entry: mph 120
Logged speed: mph 50
